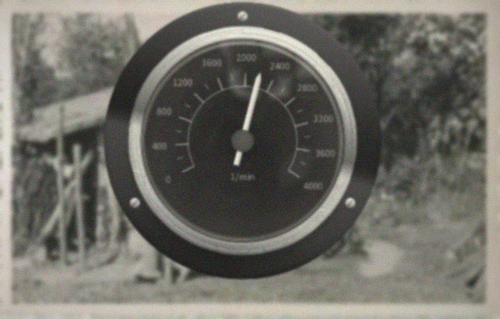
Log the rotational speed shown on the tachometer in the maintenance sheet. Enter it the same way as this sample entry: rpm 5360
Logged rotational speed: rpm 2200
